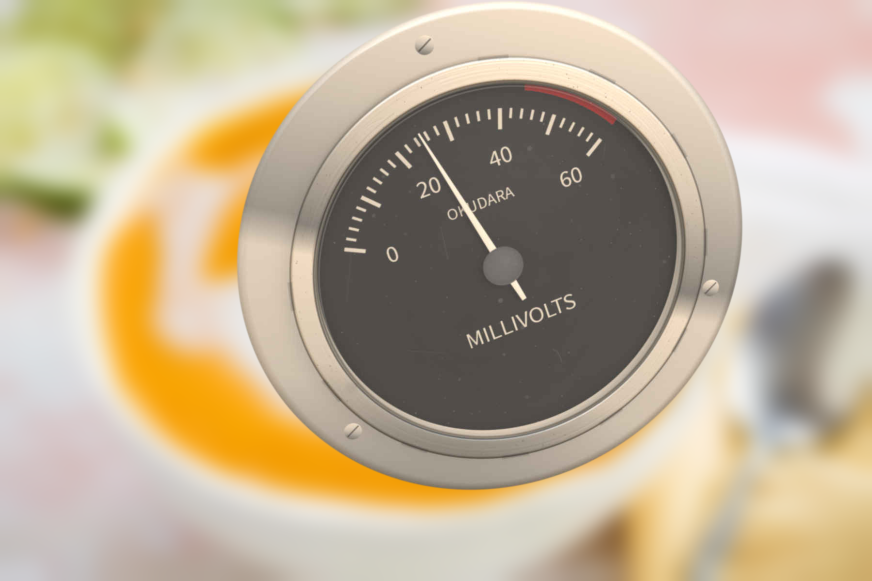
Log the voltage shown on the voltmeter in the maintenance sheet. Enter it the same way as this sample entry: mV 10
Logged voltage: mV 25
